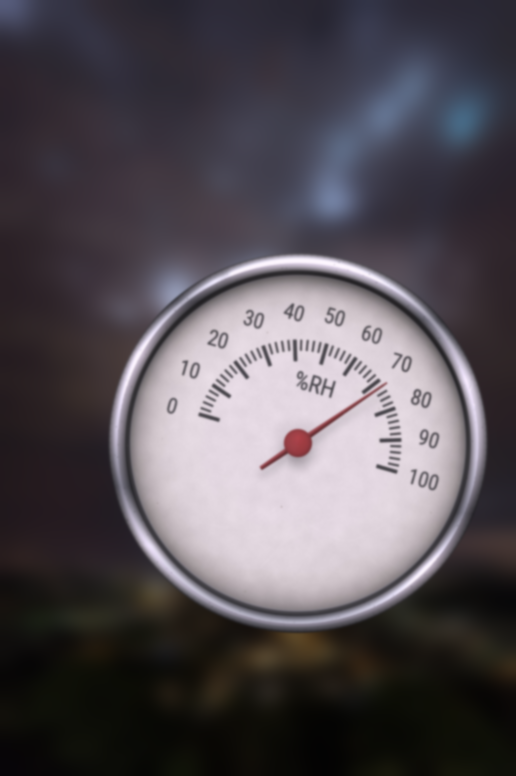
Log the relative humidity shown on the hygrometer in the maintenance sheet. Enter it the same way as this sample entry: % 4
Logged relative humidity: % 72
